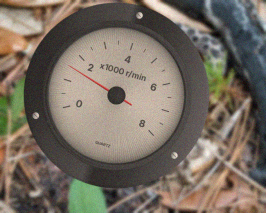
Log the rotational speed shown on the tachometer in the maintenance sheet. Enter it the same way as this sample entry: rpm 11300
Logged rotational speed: rpm 1500
